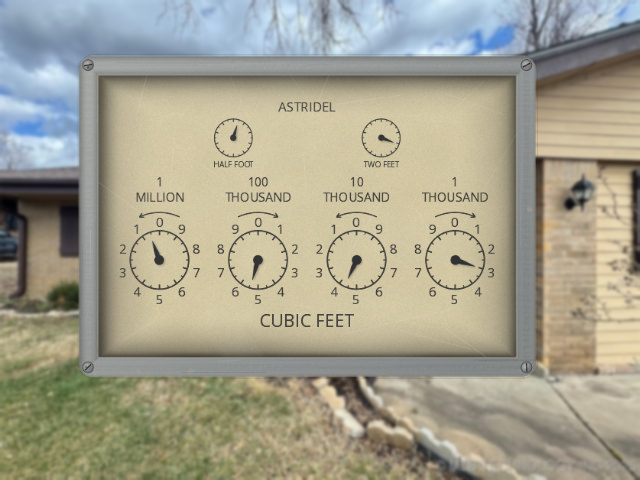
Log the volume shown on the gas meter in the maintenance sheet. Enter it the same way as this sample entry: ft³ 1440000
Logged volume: ft³ 54300
